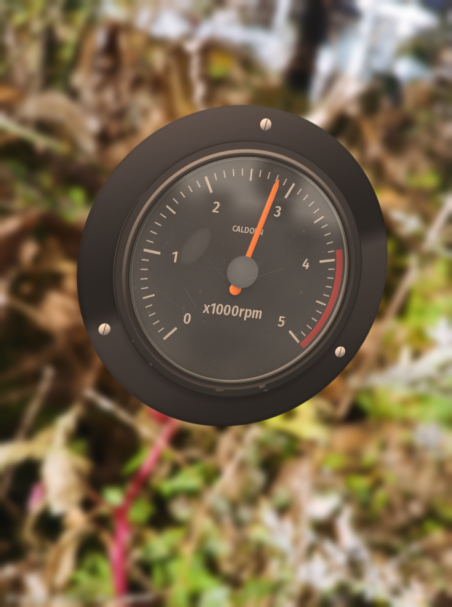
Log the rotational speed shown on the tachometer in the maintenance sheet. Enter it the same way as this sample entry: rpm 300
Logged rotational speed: rpm 2800
